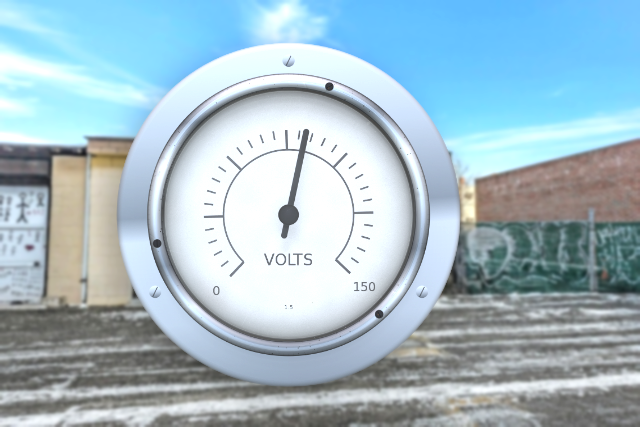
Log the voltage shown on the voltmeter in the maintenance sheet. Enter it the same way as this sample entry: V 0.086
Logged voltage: V 82.5
